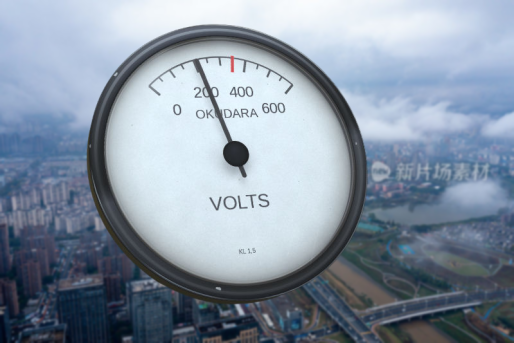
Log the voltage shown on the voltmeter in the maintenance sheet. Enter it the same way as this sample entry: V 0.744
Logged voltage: V 200
